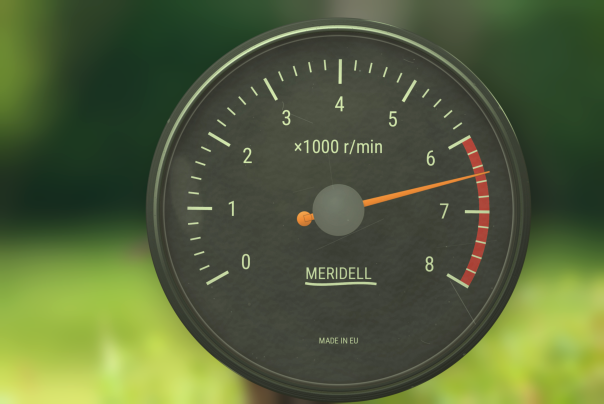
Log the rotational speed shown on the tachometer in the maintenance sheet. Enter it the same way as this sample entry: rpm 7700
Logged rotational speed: rpm 6500
